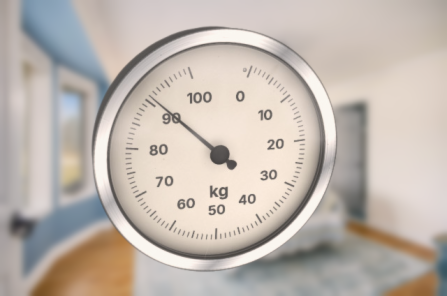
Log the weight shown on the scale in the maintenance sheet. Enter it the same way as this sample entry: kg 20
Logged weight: kg 91
